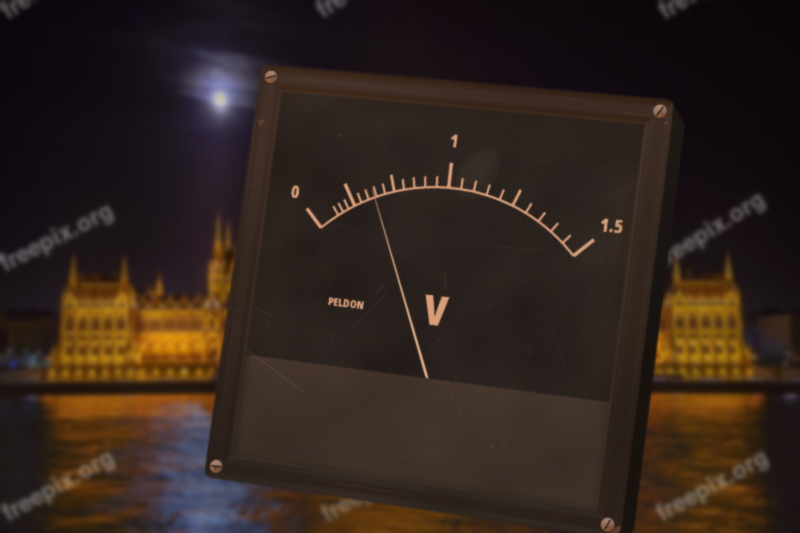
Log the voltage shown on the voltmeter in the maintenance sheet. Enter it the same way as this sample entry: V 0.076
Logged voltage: V 0.65
